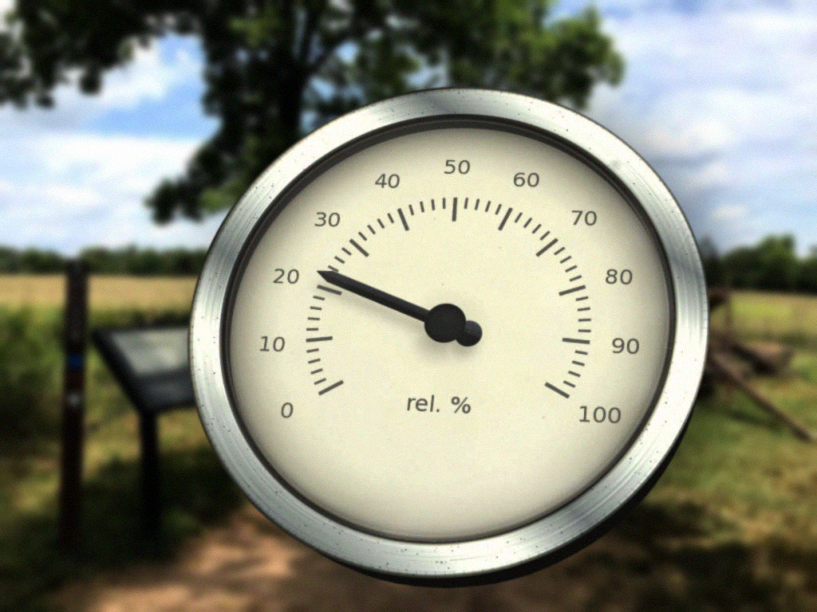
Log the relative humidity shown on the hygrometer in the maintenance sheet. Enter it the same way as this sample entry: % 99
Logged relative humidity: % 22
